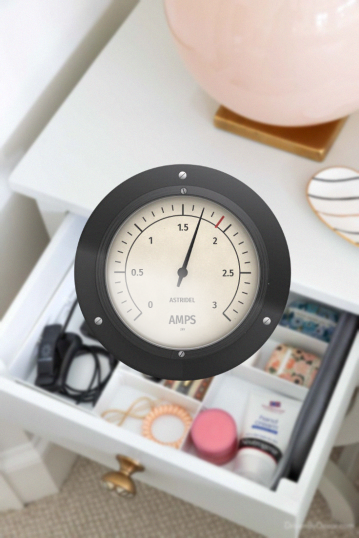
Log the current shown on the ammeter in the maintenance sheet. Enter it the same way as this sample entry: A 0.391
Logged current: A 1.7
